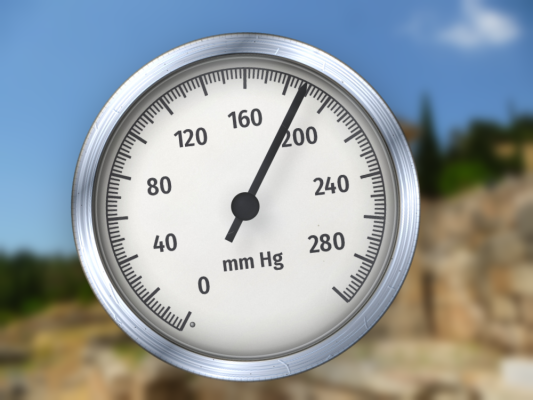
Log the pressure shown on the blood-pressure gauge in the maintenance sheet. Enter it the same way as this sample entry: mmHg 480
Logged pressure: mmHg 188
